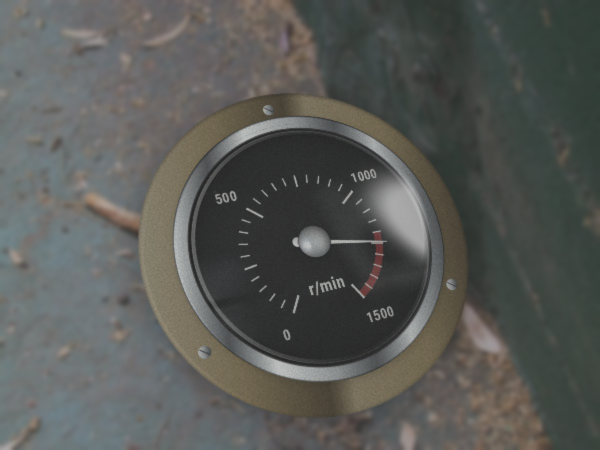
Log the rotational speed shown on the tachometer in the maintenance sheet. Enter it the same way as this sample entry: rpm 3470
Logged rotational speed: rpm 1250
